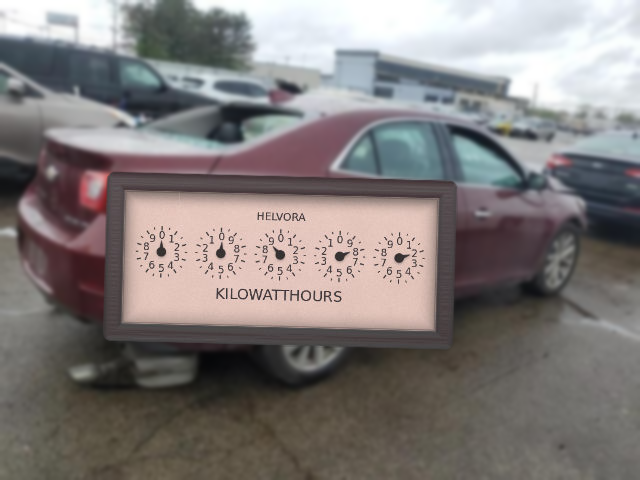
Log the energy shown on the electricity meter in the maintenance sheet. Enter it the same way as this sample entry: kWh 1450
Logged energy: kWh 99882
